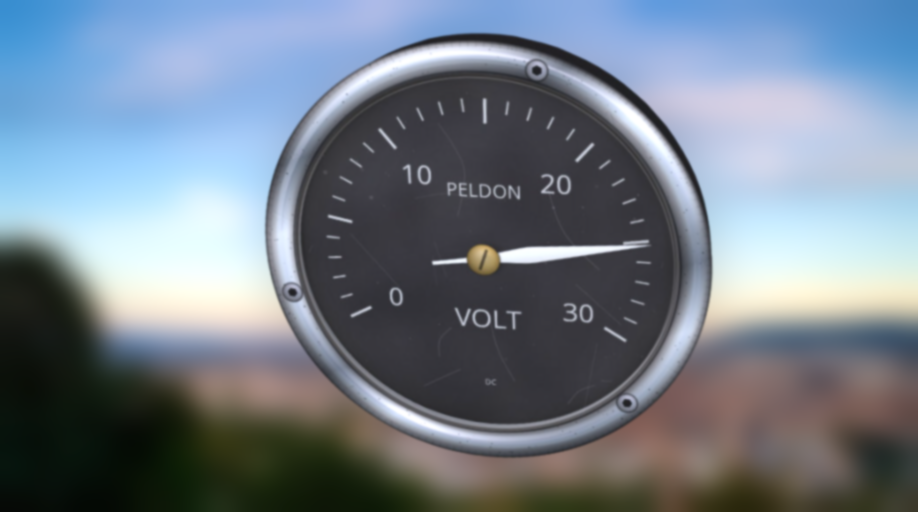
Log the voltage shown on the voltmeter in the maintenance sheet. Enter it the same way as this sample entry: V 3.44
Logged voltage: V 25
